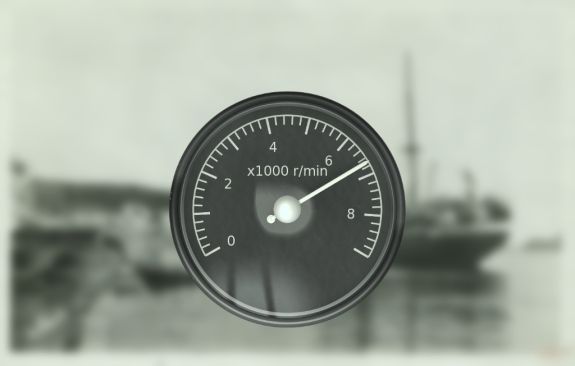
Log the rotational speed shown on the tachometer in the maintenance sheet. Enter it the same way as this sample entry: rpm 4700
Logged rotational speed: rpm 6700
